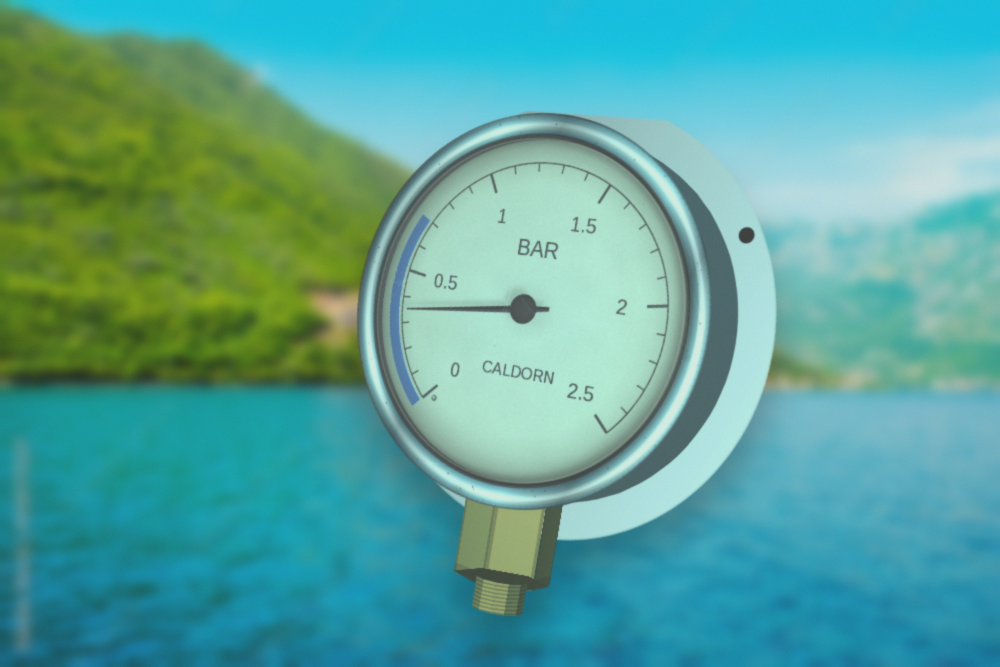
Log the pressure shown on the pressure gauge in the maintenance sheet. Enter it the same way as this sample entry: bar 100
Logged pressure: bar 0.35
